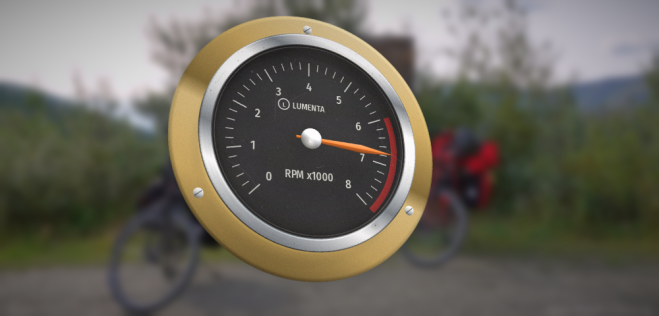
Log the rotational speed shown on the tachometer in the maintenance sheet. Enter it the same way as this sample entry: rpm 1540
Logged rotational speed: rpm 6800
